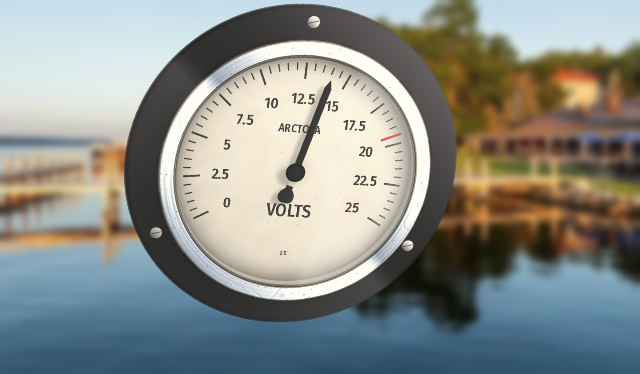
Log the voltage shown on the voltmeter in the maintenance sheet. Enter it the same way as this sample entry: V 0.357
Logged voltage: V 14
